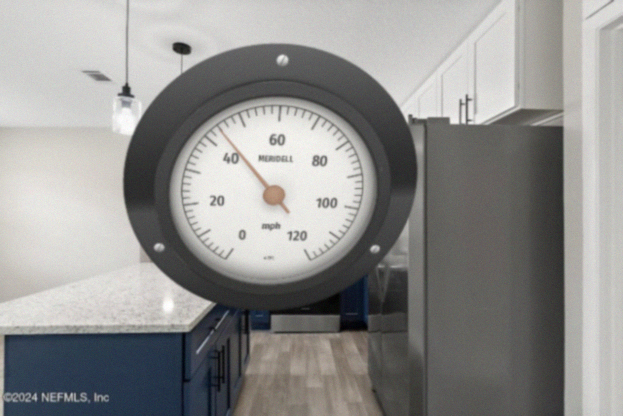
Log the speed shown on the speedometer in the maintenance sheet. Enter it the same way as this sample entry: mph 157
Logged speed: mph 44
